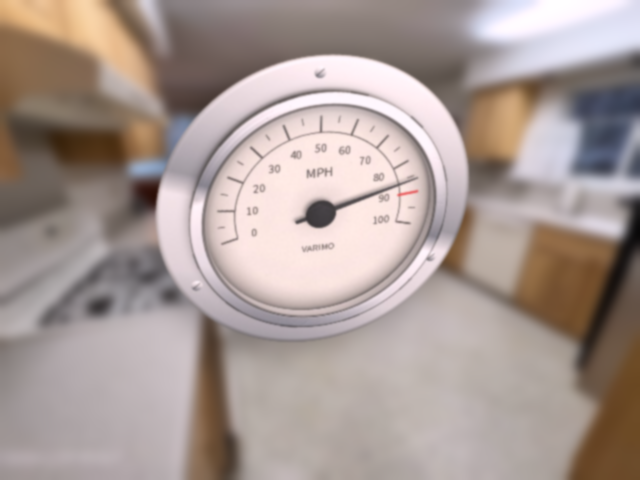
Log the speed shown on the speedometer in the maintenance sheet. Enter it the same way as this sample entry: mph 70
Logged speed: mph 85
